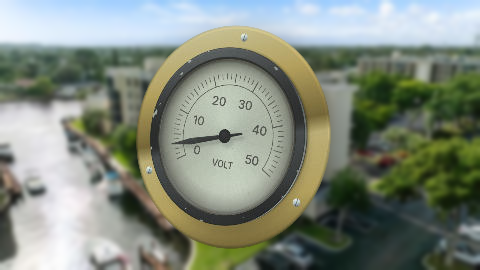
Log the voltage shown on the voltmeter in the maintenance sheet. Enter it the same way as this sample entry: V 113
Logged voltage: V 3
